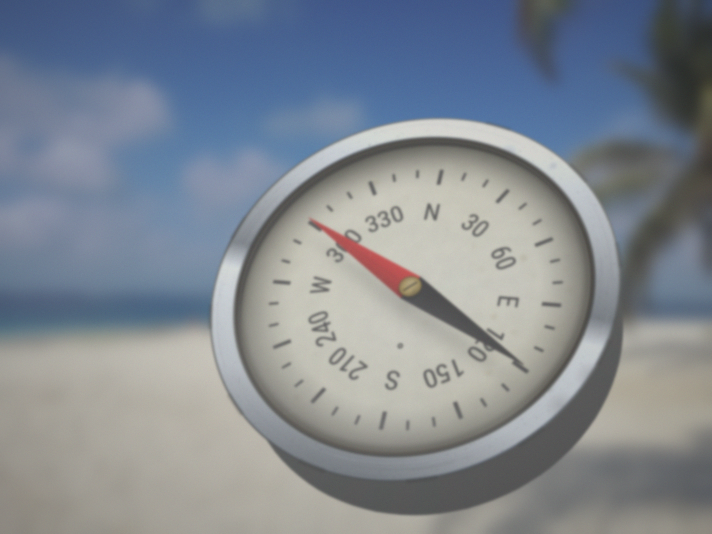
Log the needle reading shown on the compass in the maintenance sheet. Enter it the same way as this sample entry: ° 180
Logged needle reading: ° 300
